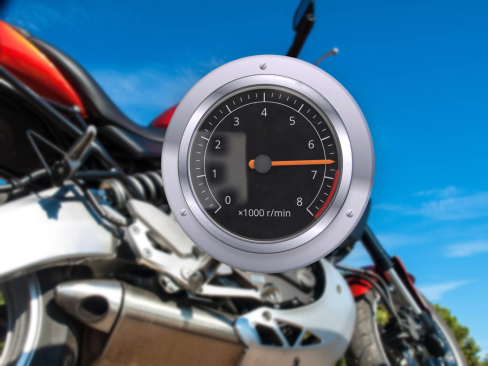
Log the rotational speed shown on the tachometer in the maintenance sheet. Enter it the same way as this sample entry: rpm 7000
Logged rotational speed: rpm 6600
